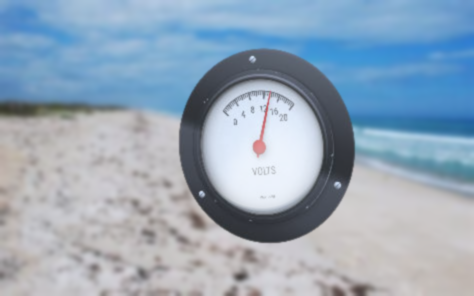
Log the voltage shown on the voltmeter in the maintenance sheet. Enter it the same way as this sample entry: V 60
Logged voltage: V 14
